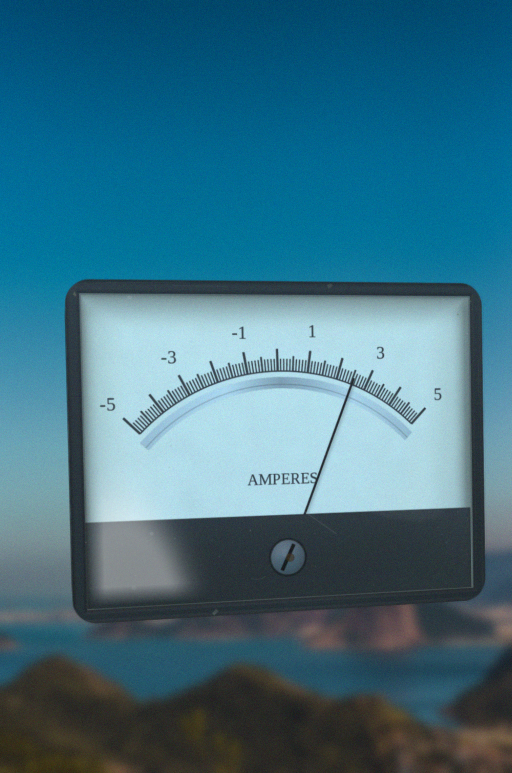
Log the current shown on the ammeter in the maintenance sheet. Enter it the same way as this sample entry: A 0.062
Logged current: A 2.5
